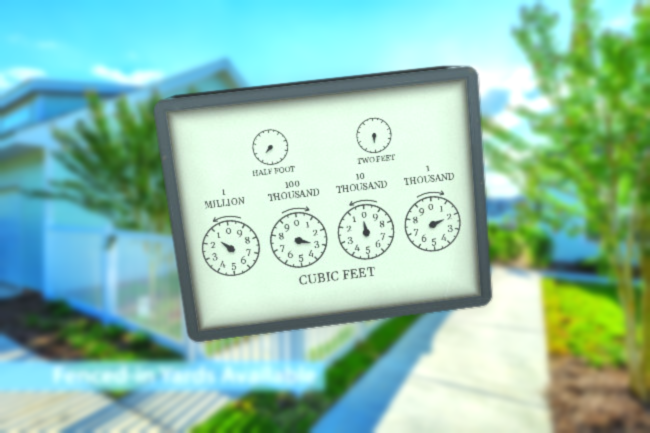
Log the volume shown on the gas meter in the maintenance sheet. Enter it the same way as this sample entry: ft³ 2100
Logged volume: ft³ 130200
